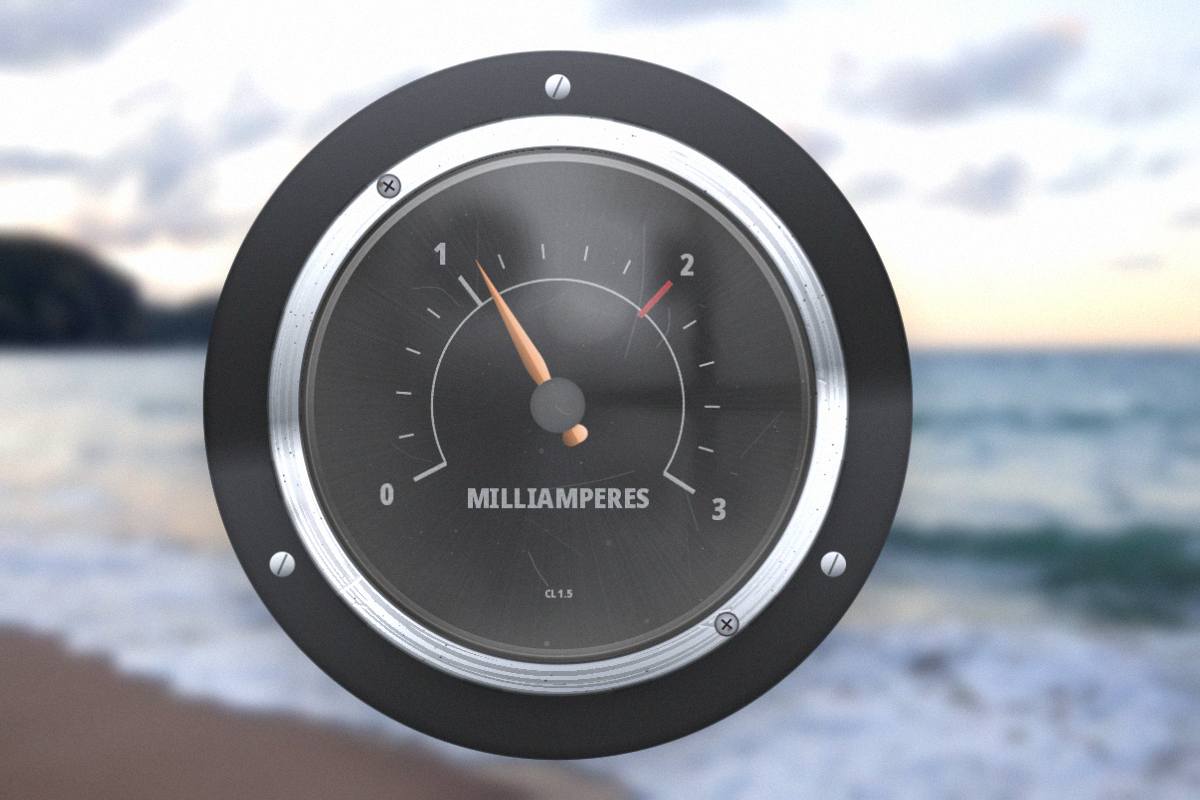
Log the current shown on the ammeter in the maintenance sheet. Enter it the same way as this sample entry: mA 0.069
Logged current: mA 1.1
